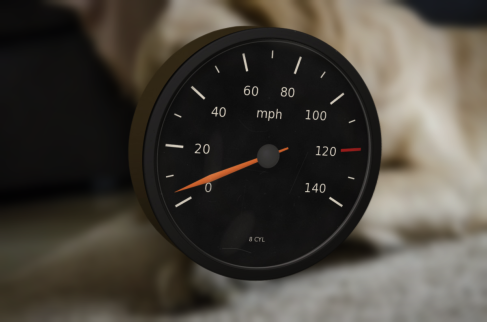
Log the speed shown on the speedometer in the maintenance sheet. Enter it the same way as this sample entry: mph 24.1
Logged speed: mph 5
